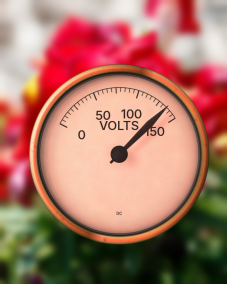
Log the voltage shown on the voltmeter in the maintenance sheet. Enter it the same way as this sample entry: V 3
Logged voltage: V 135
